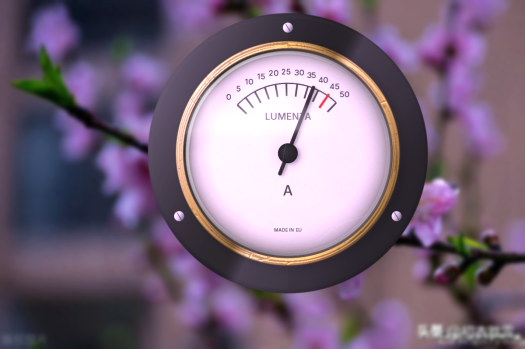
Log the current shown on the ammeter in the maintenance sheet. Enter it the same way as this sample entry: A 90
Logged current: A 37.5
